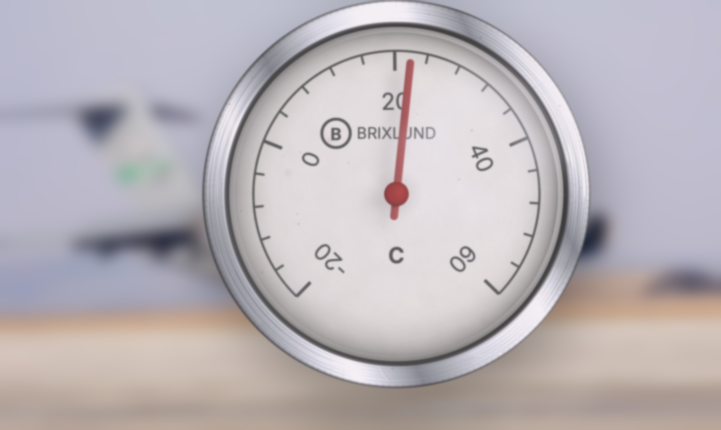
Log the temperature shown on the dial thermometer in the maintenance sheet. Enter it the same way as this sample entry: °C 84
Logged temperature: °C 22
